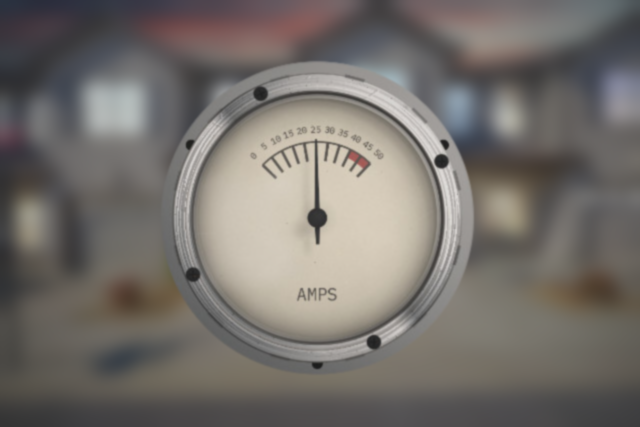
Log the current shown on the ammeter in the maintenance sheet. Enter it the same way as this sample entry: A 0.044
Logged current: A 25
